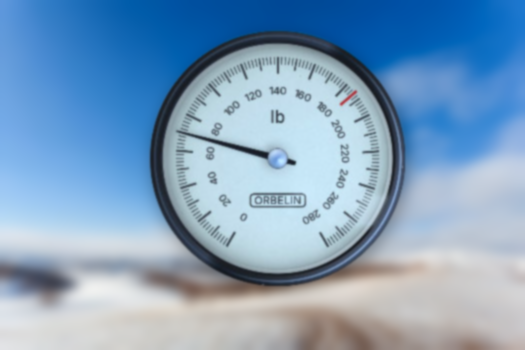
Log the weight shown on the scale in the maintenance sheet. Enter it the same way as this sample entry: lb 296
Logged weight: lb 70
